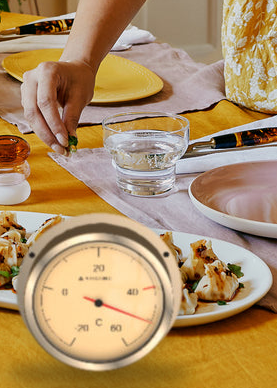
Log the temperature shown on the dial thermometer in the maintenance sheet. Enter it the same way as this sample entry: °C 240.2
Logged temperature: °C 50
